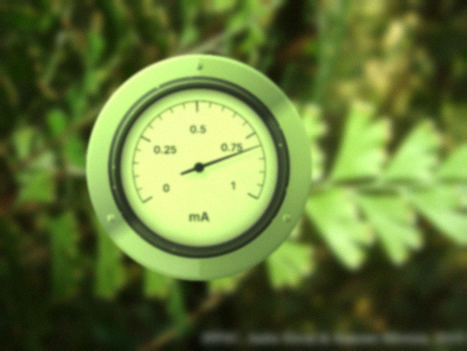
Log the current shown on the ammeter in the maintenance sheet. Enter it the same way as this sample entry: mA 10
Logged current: mA 0.8
